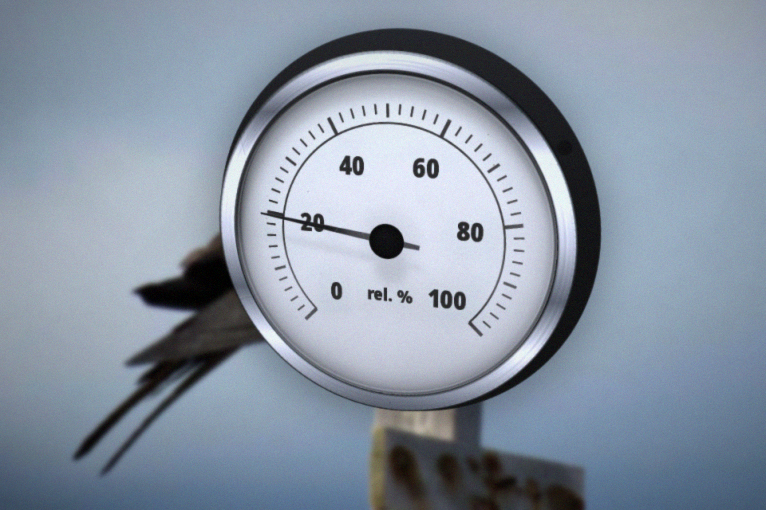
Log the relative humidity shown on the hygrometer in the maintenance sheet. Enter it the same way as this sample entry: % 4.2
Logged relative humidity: % 20
